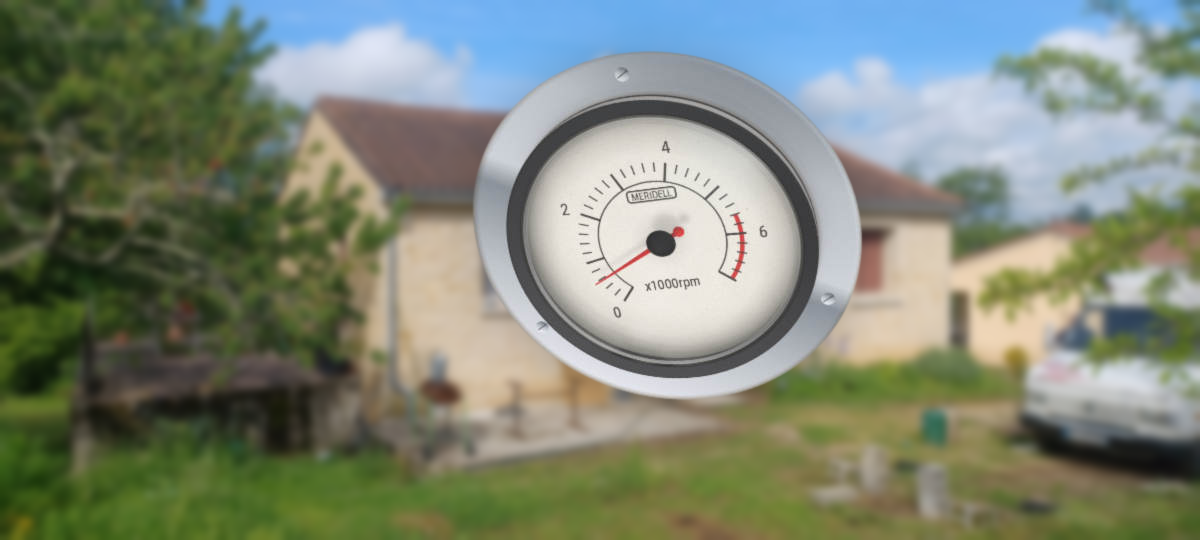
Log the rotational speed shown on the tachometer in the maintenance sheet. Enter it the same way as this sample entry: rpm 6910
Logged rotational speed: rpm 600
